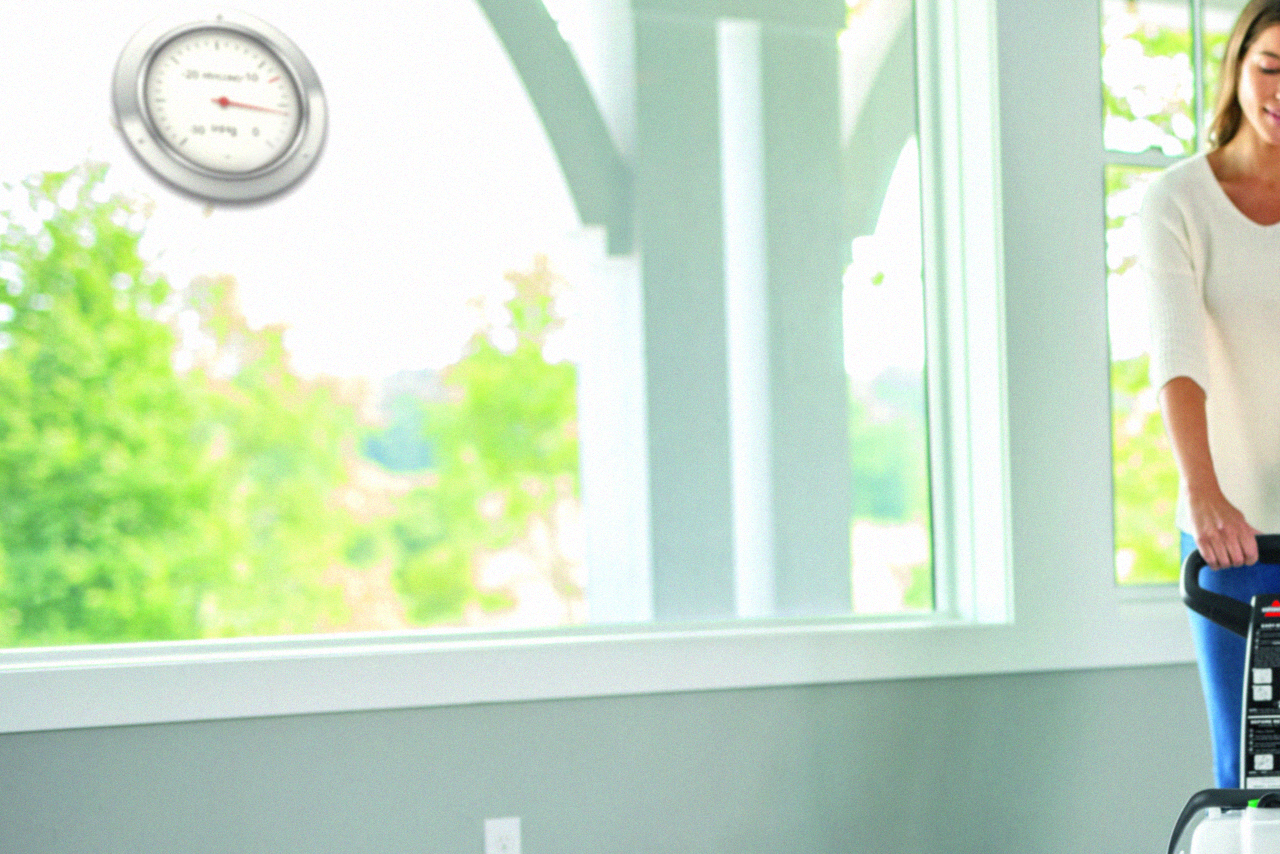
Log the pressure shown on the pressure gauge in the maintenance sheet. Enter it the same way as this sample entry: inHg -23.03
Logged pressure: inHg -4
